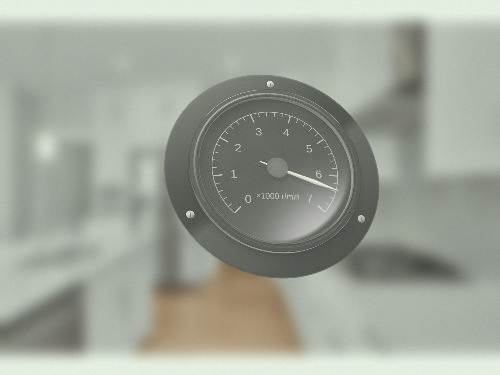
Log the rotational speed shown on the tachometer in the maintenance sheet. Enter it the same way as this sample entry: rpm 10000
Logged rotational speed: rpm 6400
